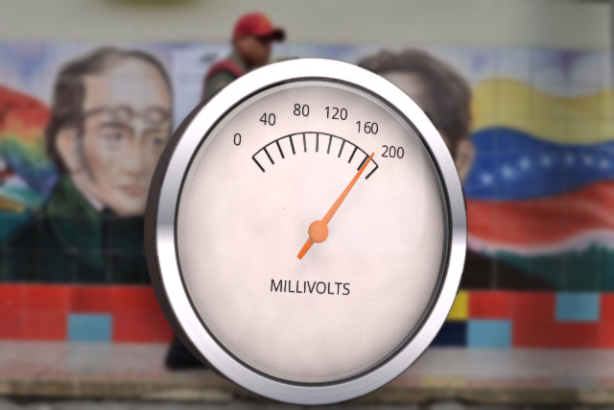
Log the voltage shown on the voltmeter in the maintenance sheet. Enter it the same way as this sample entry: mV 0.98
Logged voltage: mV 180
